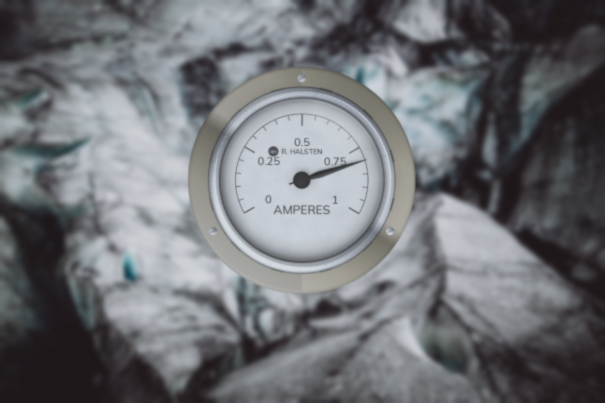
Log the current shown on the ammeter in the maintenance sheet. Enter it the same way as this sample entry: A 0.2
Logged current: A 0.8
